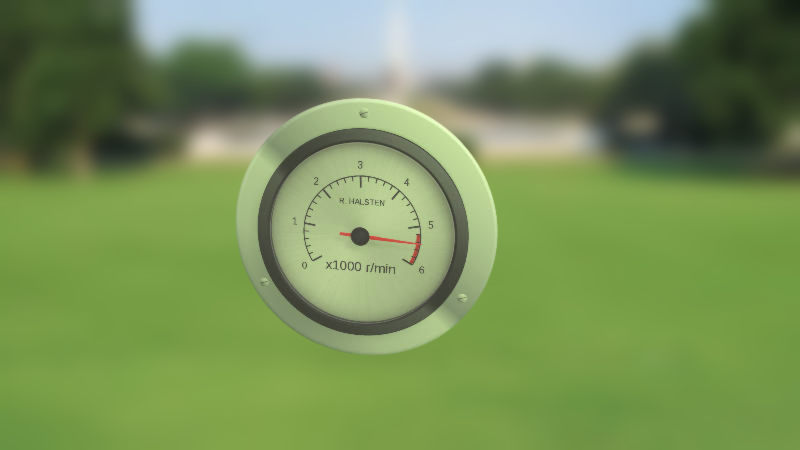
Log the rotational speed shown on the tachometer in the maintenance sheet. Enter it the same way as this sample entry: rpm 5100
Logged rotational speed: rpm 5400
